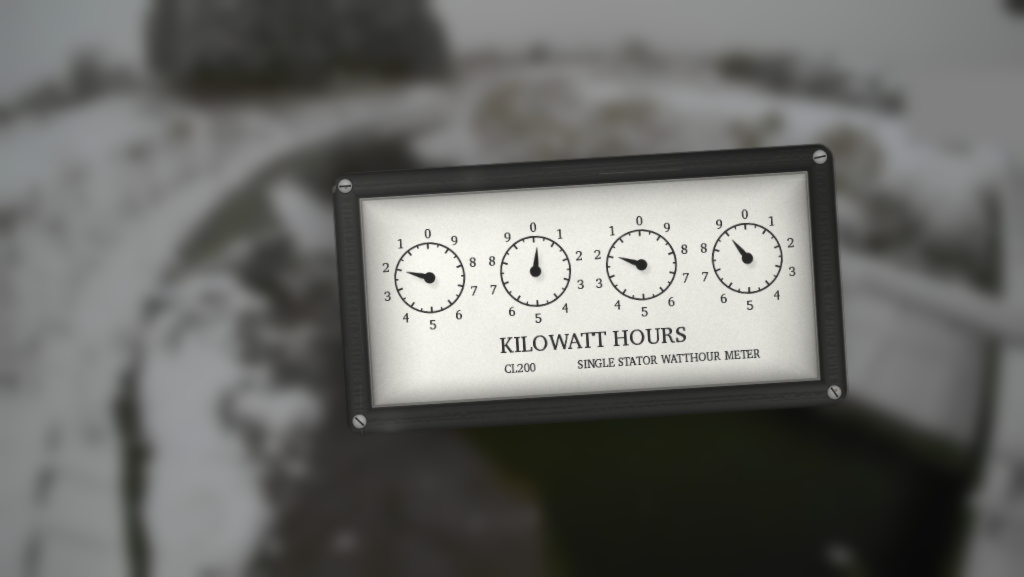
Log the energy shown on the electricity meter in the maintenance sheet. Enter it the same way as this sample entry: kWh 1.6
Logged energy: kWh 2019
